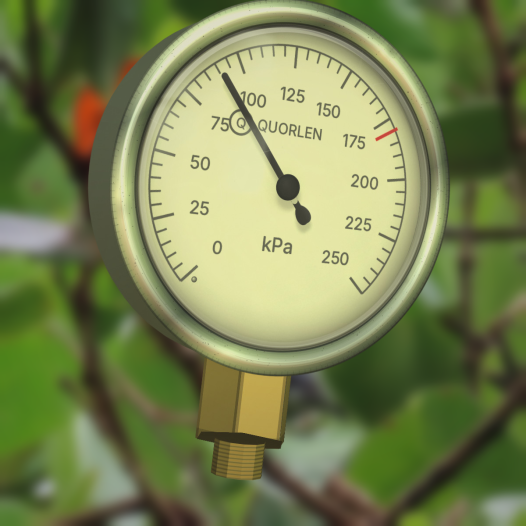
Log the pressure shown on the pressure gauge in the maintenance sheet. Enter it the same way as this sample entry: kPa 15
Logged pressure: kPa 90
